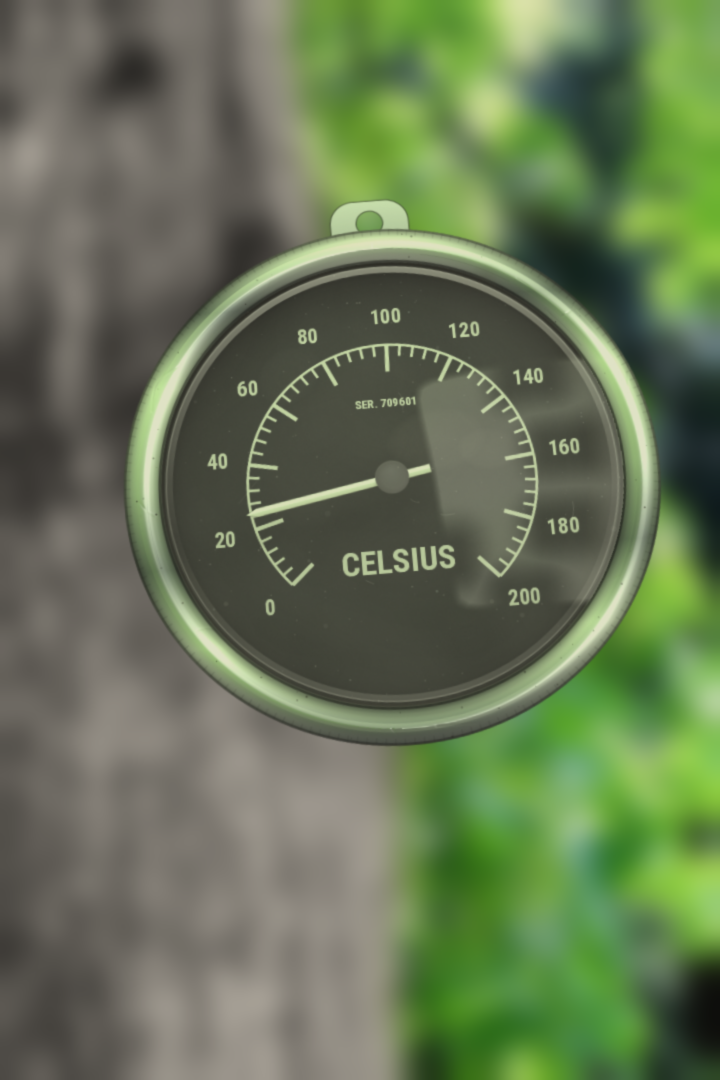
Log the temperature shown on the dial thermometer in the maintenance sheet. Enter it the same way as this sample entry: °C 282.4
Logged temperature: °C 24
